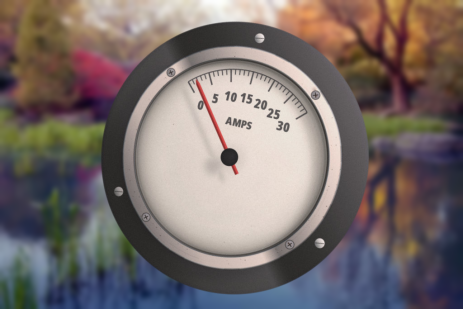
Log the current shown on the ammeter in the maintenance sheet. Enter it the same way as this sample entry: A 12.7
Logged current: A 2
